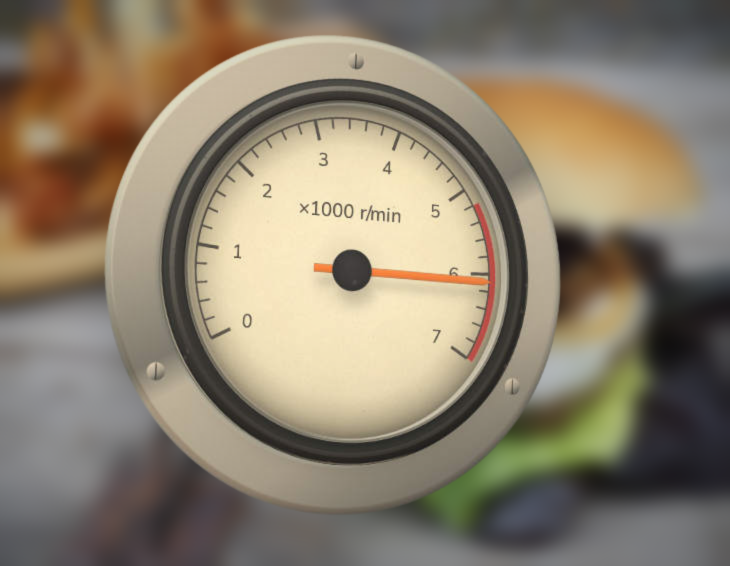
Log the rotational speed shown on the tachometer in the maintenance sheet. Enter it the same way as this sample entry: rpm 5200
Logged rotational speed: rpm 6100
